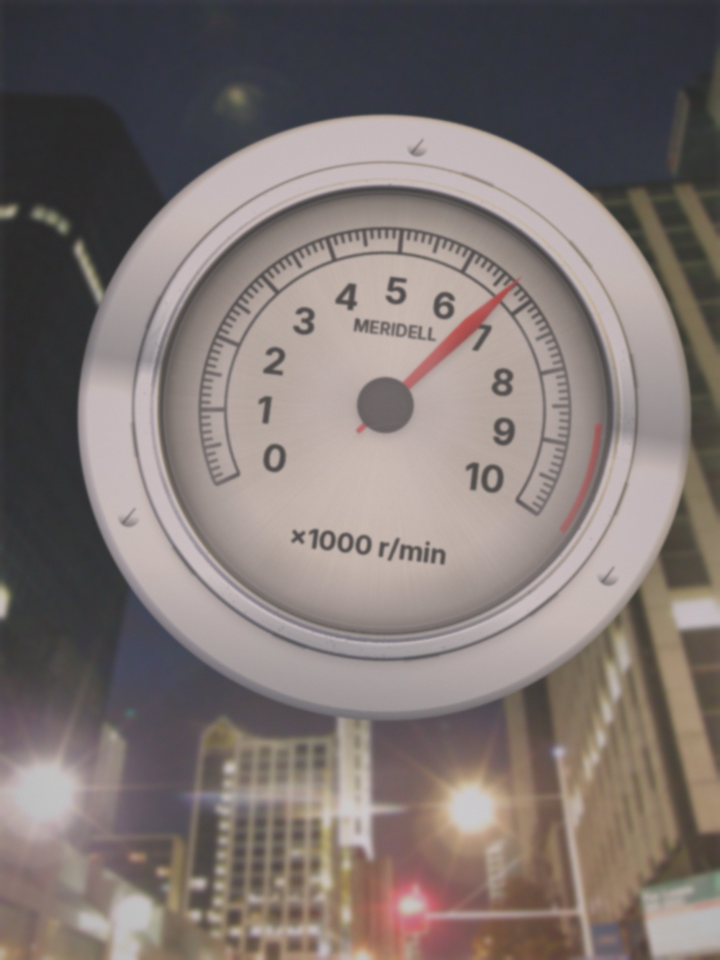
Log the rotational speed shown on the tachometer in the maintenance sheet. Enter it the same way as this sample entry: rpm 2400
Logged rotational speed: rpm 6700
